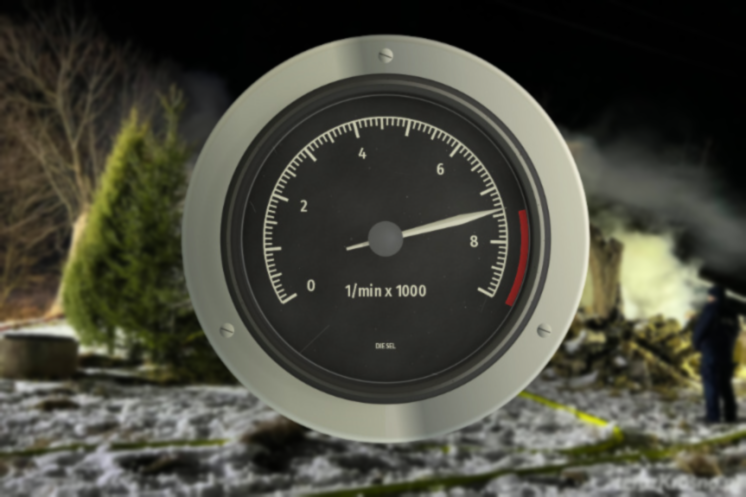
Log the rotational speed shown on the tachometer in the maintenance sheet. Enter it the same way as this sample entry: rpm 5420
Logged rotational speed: rpm 7400
